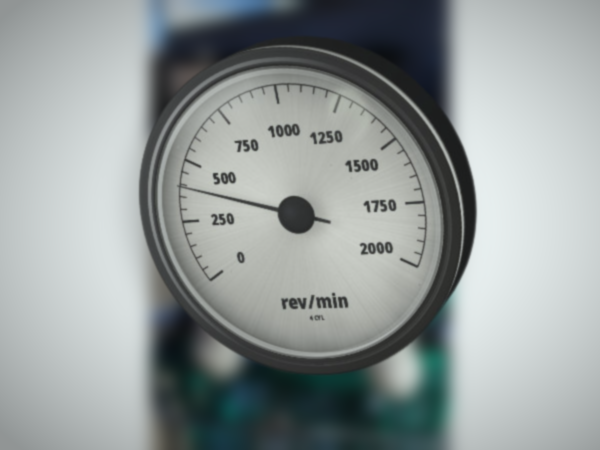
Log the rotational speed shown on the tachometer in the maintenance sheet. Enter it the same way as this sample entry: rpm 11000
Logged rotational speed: rpm 400
